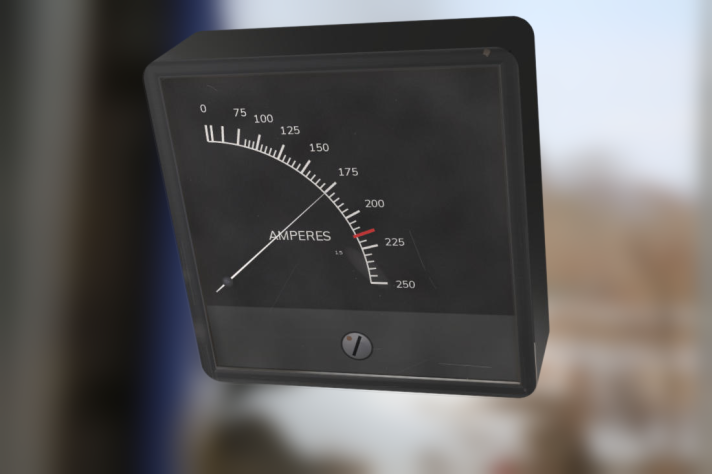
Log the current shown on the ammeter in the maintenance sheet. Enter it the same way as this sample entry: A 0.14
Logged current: A 175
